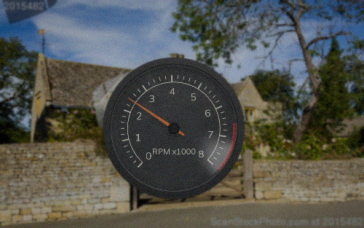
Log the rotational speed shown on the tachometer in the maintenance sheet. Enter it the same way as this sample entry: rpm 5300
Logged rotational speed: rpm 2400
